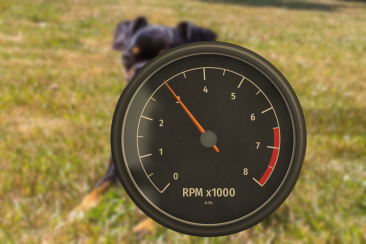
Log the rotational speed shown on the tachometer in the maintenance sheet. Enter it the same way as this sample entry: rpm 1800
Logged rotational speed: rpm 3000
